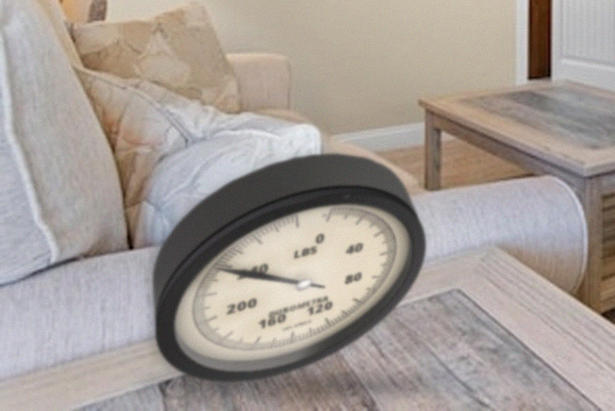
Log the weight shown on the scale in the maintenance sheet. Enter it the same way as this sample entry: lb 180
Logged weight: lb 240
